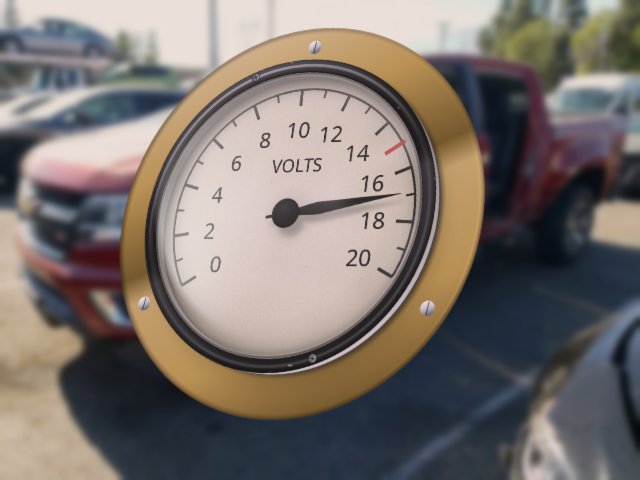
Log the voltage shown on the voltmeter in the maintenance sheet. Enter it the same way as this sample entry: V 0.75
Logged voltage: V 17
